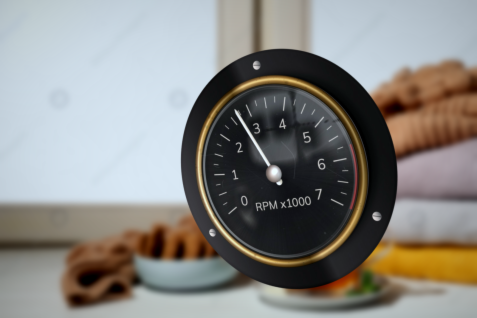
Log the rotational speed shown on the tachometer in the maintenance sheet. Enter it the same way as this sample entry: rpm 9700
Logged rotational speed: rpm 2750
